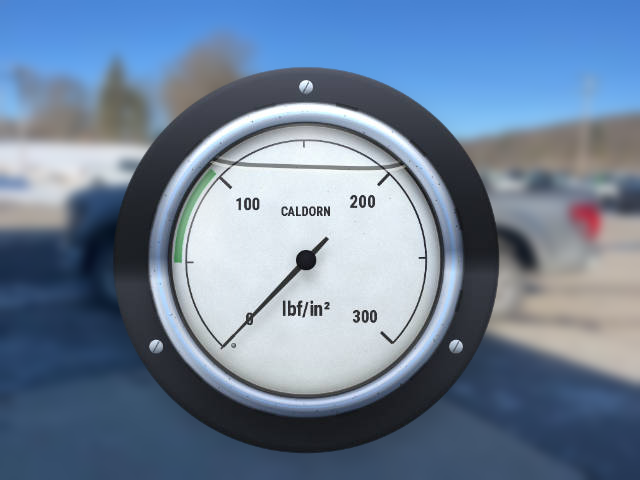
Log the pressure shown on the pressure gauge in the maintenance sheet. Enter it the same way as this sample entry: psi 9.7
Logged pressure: psi 0
